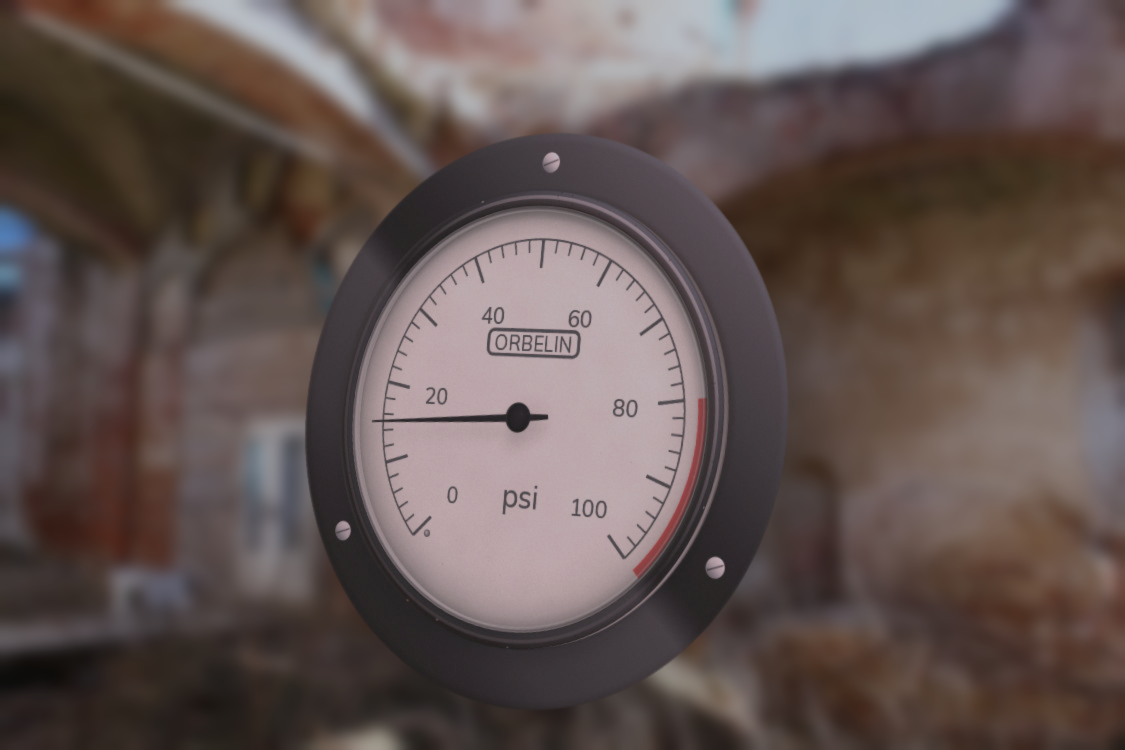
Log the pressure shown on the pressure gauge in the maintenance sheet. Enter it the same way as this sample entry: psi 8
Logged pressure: psi 15
